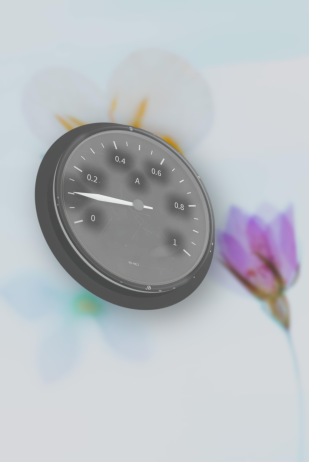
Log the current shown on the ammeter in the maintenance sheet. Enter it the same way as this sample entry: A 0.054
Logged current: A 0.1
